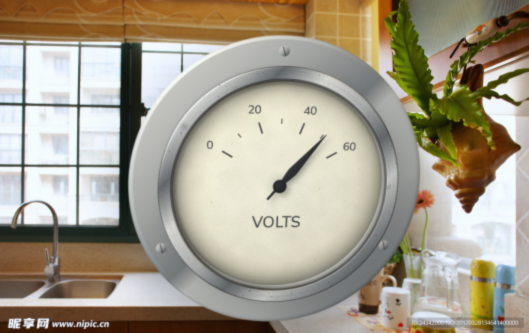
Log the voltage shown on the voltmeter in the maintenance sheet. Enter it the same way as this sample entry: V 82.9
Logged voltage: V 50
